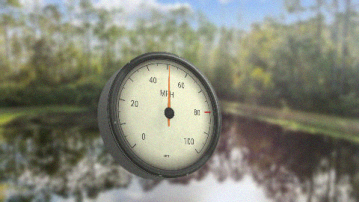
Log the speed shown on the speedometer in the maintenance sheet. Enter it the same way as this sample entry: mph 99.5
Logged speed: mph 50
